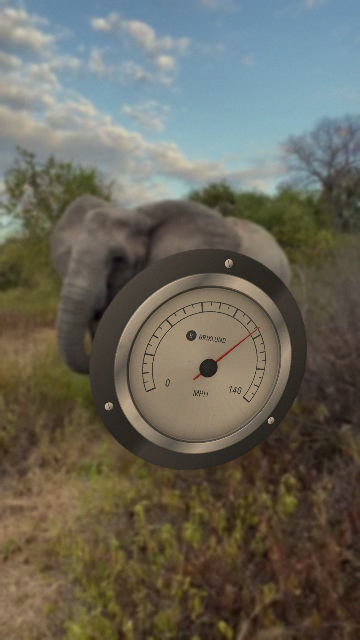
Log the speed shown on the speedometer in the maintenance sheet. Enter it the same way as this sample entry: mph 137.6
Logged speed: mph 95
